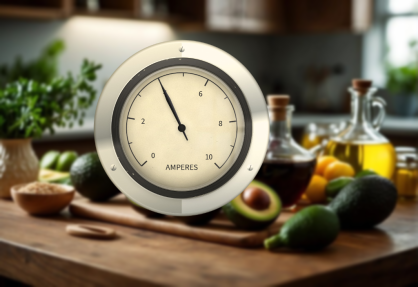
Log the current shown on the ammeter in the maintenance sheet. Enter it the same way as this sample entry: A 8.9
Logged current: A 4
